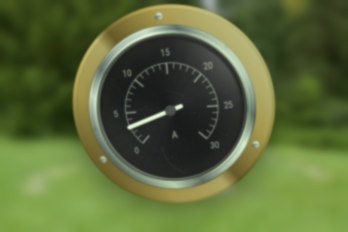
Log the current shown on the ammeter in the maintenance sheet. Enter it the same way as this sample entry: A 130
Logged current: A 3
